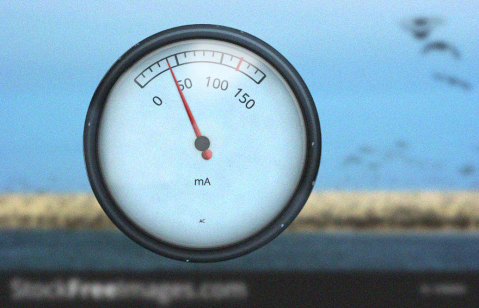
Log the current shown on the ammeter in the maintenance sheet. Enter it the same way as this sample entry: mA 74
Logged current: mA 40
